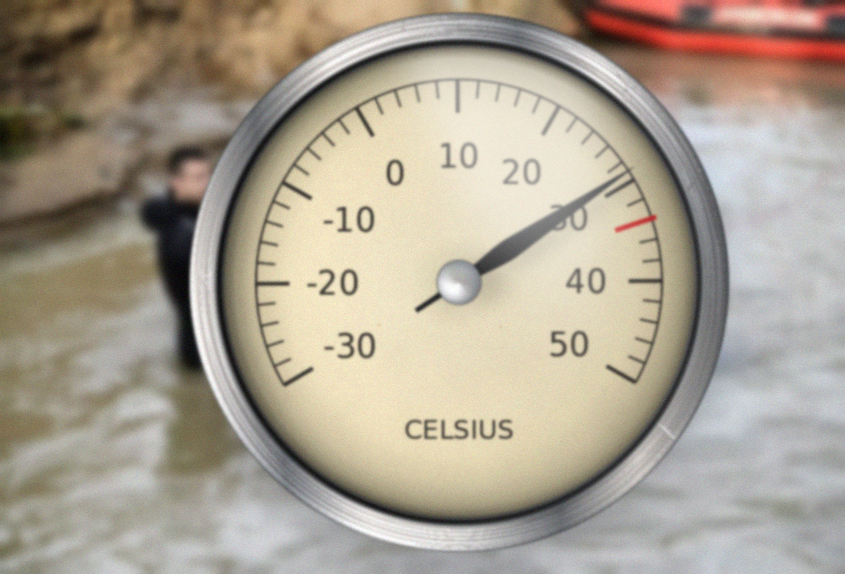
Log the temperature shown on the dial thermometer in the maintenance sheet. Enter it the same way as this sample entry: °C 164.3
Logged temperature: °C 29
